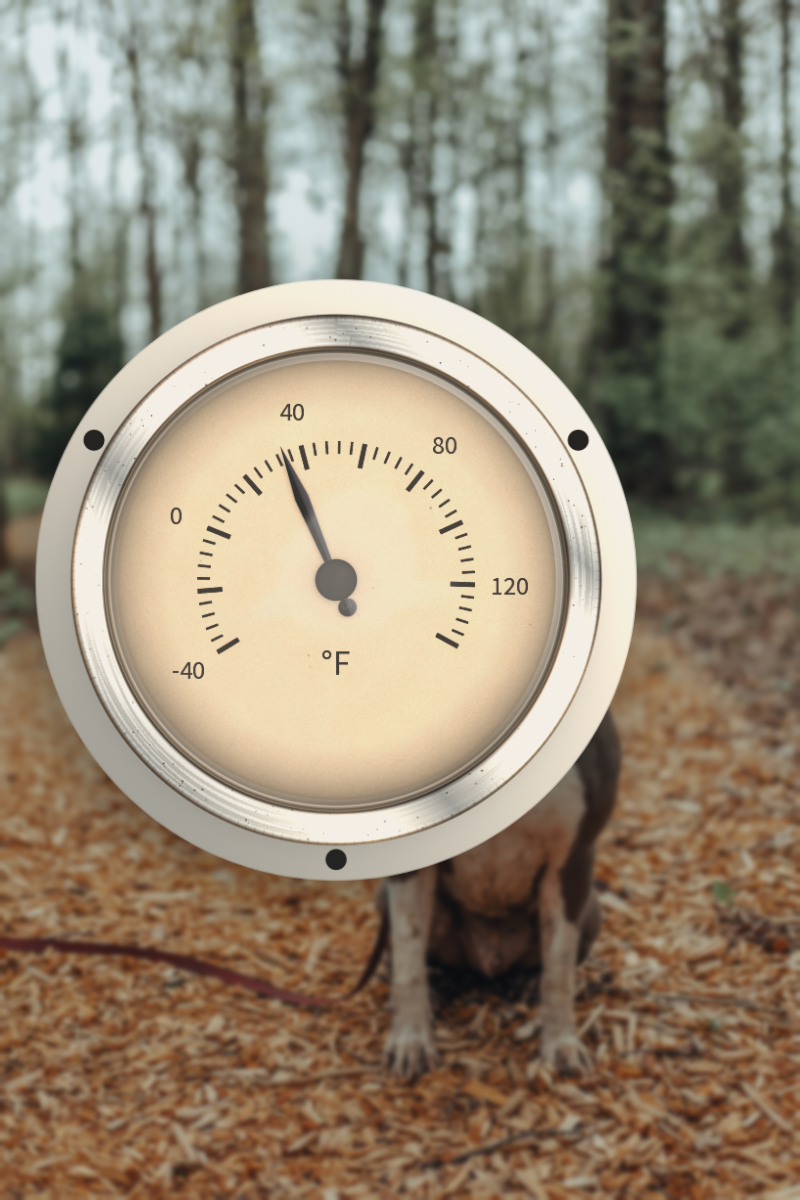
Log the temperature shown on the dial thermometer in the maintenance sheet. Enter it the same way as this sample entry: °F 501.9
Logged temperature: °F 34
